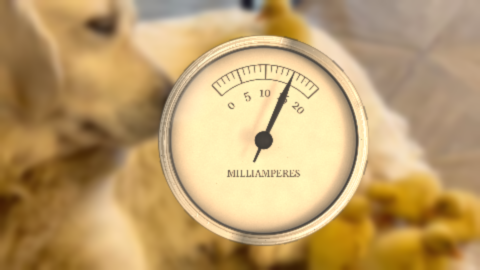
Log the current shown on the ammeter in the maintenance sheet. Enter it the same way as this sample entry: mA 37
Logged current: mA 15
